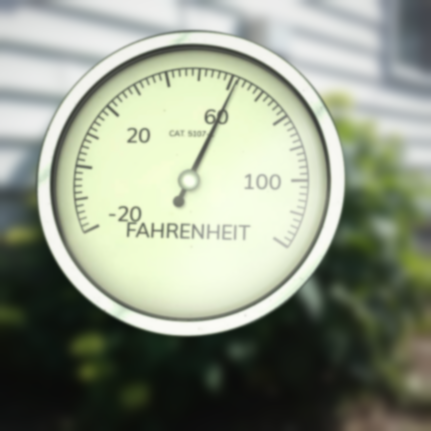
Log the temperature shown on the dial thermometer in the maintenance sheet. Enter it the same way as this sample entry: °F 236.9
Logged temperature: °F 62
